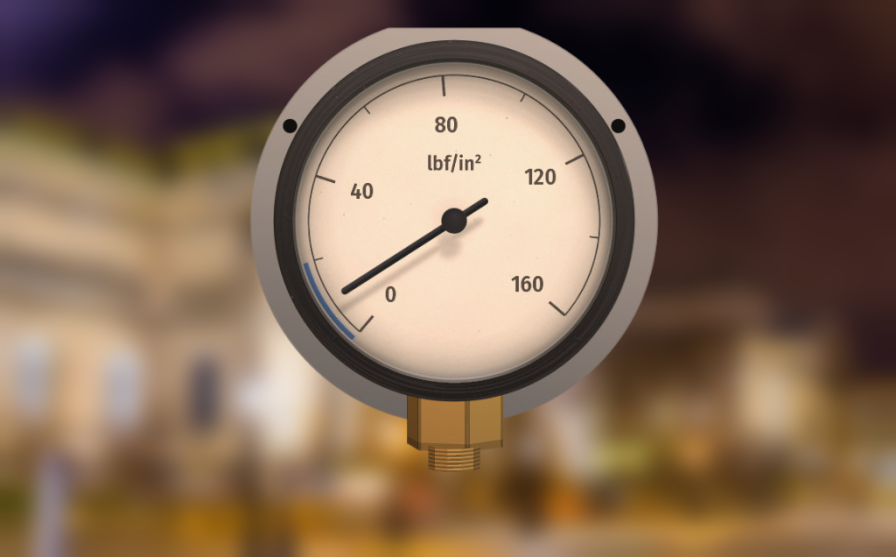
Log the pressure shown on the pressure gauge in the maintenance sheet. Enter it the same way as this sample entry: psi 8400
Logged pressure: psi 10
